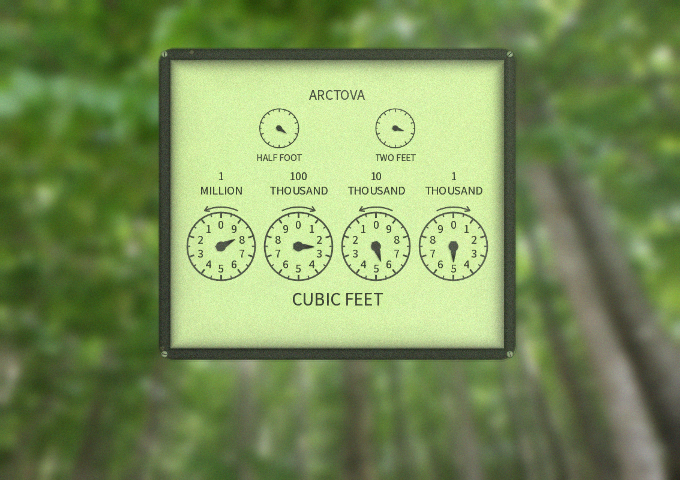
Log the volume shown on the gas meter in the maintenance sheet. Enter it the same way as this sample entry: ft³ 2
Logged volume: ft³ 825500
